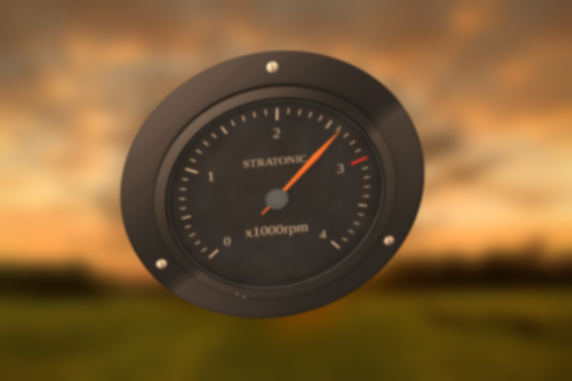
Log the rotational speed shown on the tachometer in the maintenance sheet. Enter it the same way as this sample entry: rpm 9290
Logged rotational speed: rpm 2600
